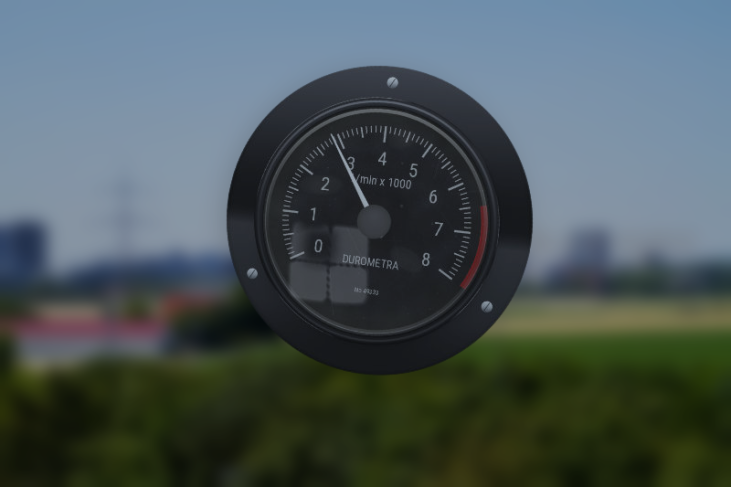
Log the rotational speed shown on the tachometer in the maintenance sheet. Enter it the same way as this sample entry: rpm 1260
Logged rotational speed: rpm 2900
